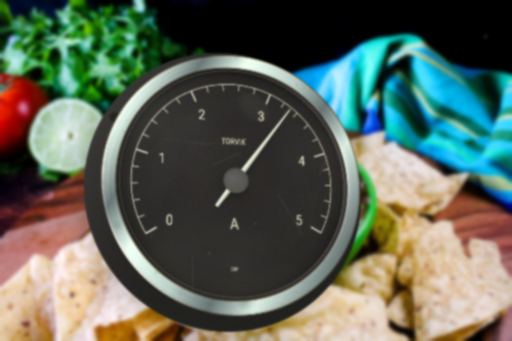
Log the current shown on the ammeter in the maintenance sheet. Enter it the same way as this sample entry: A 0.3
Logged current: A 3.3
